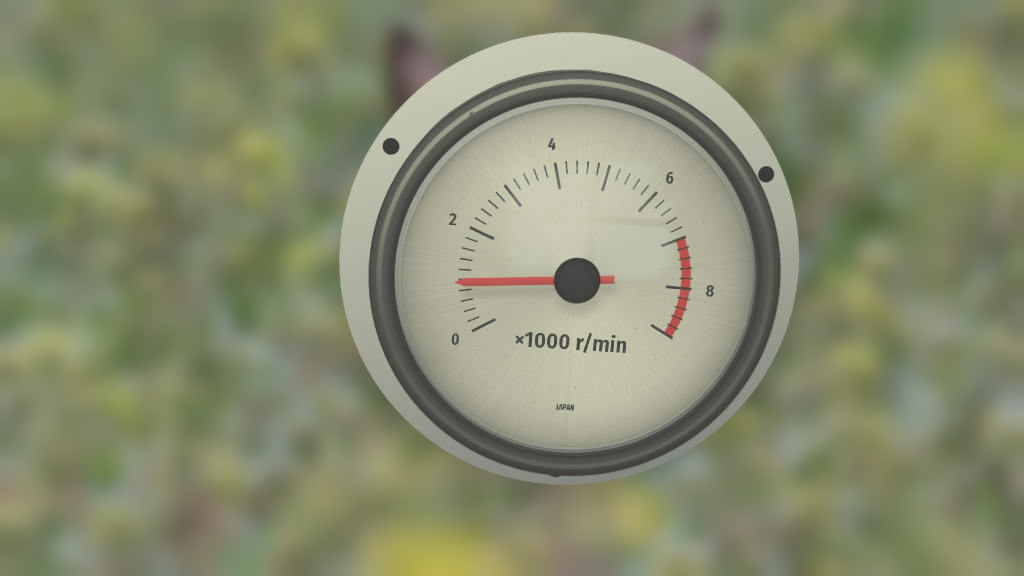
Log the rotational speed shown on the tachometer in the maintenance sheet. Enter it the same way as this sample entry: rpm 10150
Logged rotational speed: rpm 1000
